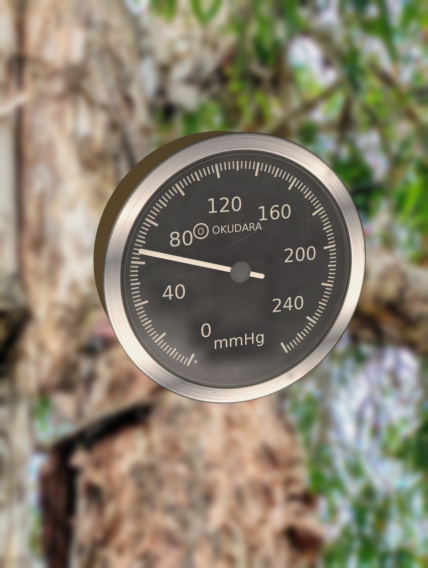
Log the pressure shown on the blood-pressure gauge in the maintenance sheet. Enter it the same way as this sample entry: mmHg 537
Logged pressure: mmHg 66
